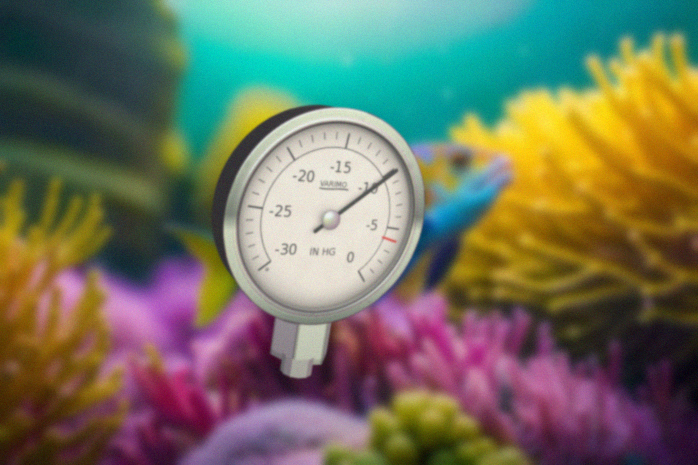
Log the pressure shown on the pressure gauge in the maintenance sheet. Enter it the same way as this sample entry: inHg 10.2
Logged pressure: inHg -10
